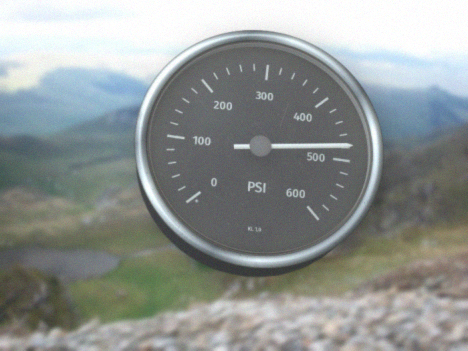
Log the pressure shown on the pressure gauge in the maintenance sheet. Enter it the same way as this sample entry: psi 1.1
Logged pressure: psi 480
